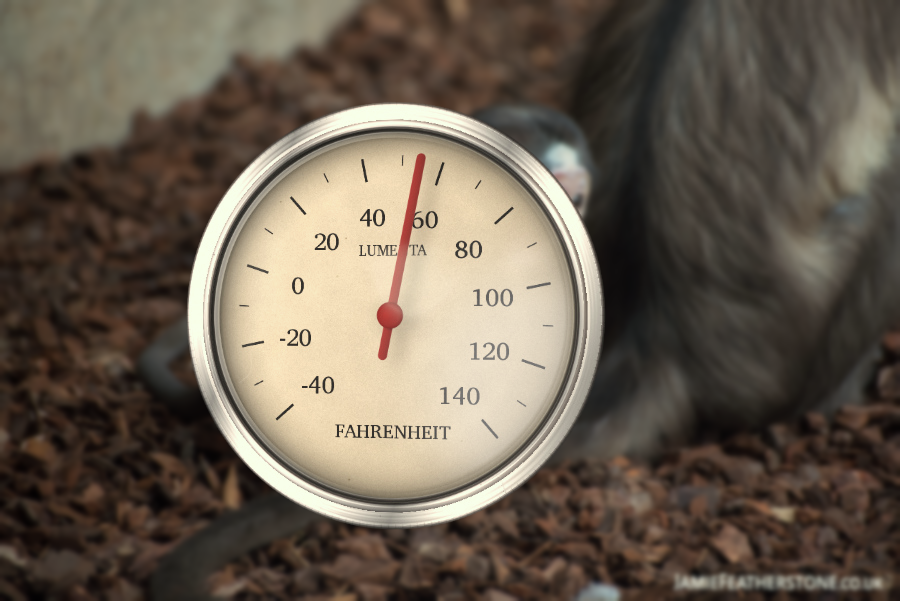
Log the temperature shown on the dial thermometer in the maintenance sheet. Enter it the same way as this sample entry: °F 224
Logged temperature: °F 55
